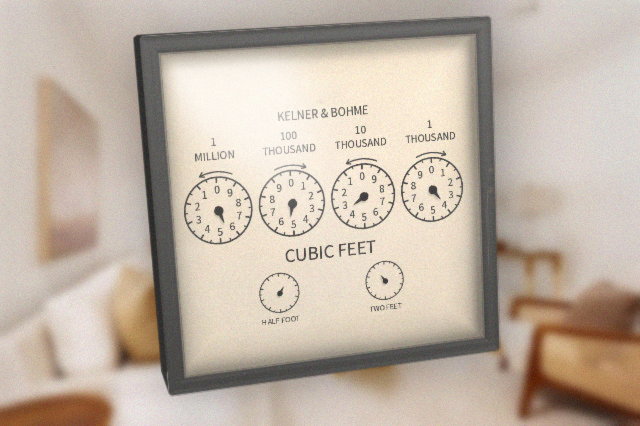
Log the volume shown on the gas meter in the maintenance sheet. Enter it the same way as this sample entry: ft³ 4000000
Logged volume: ft³ 553400
